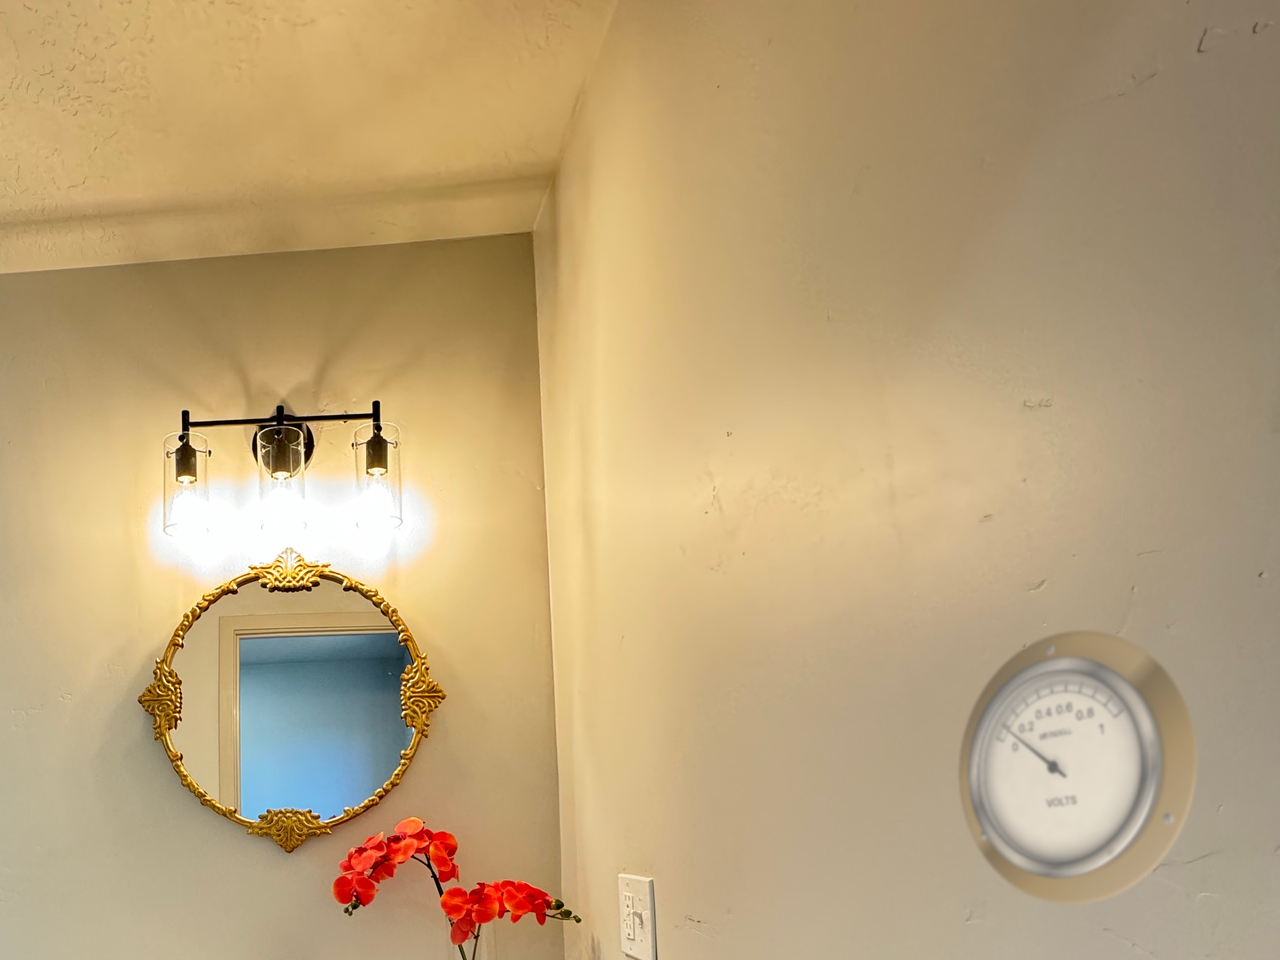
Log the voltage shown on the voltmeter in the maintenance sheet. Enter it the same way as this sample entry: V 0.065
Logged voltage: V 0.1
